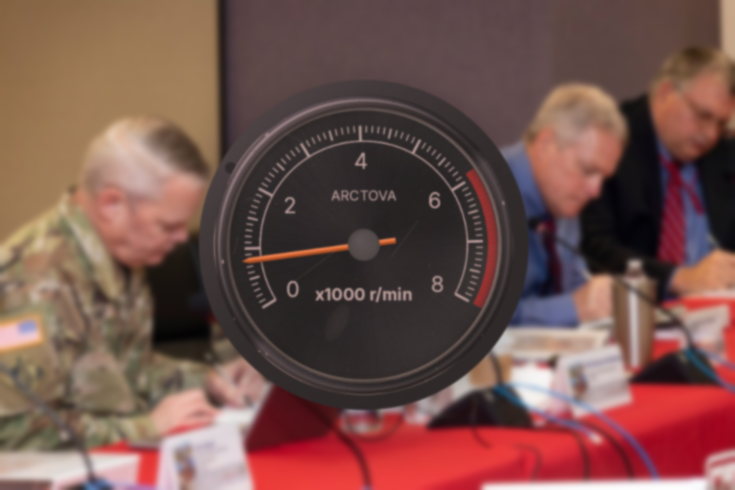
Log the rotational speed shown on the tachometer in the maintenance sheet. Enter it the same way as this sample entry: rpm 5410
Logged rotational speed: rpm 800
